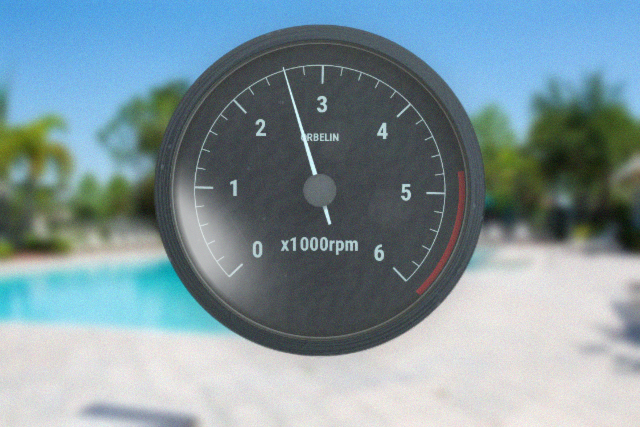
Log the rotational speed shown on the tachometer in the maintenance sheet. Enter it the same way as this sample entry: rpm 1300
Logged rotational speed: rpm 2600
